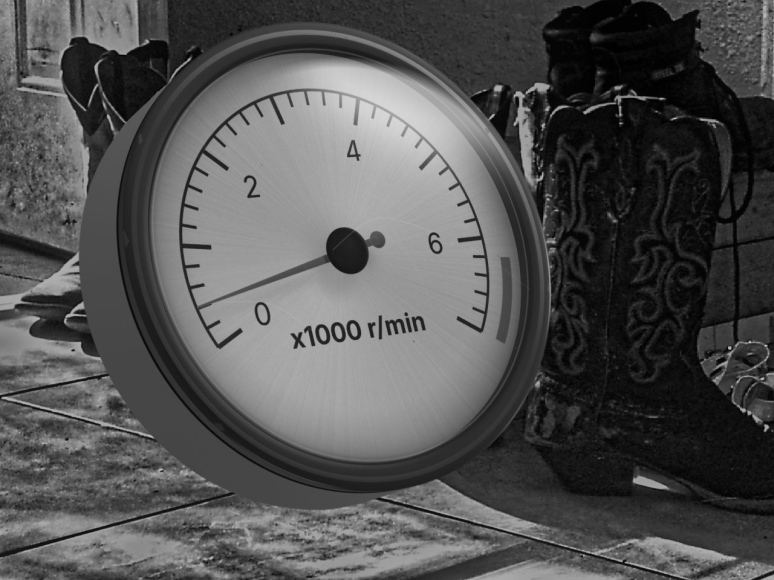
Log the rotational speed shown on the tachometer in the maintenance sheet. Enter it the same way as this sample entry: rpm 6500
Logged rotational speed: rpm 400
